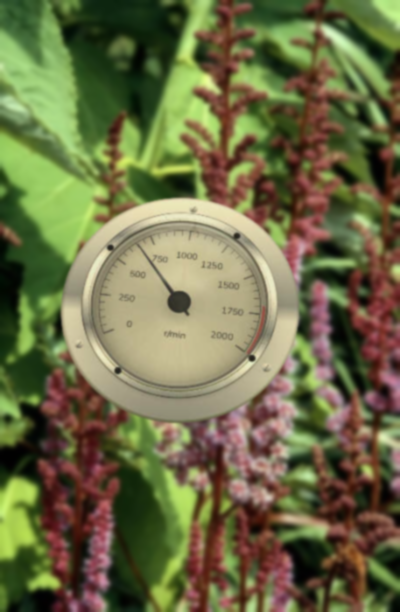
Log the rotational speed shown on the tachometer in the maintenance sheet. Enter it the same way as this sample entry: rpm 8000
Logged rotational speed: rpm 650
